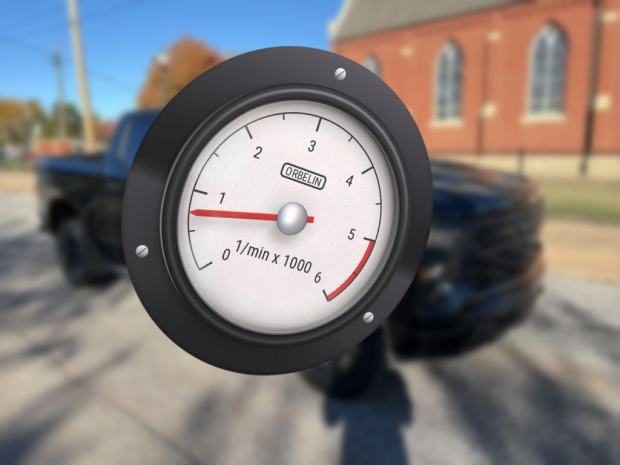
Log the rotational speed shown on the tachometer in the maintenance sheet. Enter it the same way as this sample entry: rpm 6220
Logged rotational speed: rpm 750
